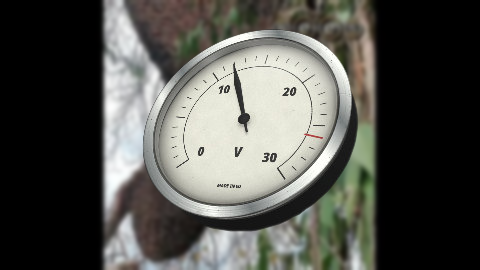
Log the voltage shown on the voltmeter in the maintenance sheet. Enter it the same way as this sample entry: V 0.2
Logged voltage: V 12
